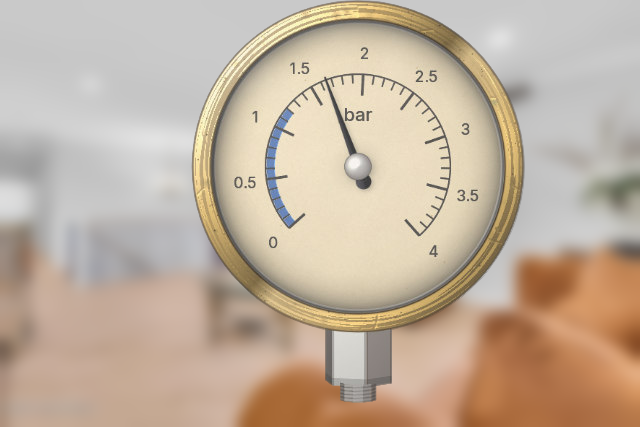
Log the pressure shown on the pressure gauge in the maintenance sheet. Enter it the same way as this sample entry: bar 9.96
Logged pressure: bar 1.65
